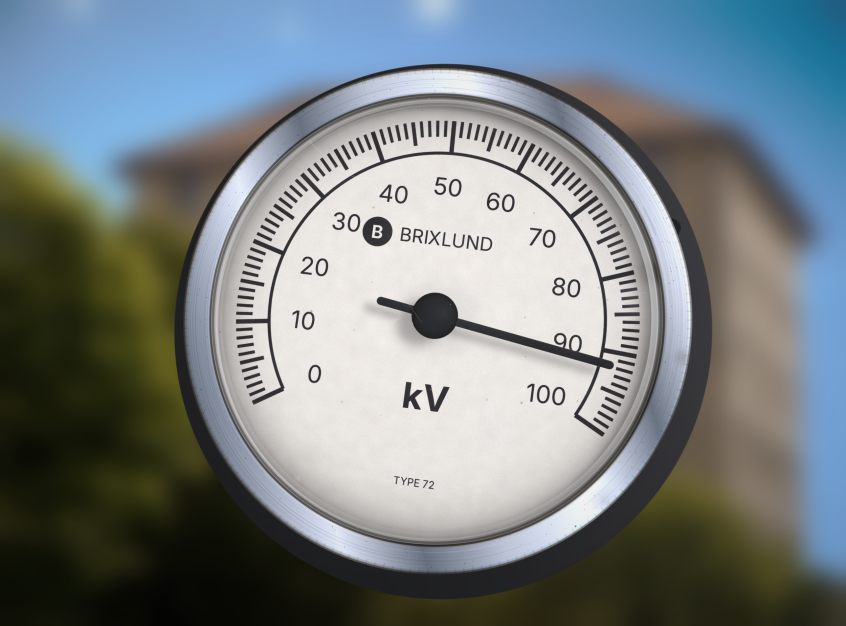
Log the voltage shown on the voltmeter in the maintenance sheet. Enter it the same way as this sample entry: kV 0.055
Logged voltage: kV 92
